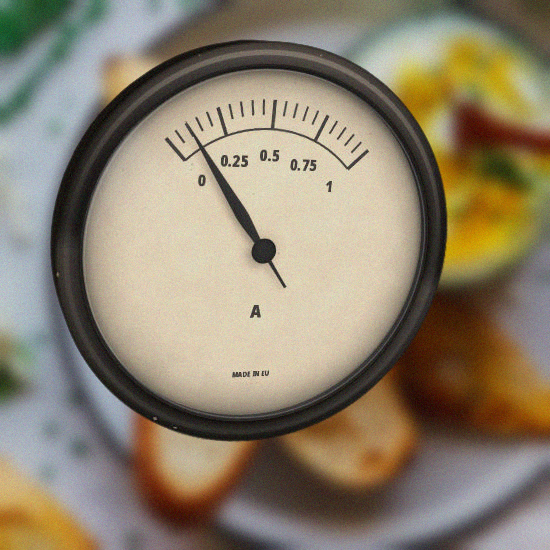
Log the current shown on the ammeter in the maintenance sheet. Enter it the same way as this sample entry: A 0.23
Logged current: A 0.1
